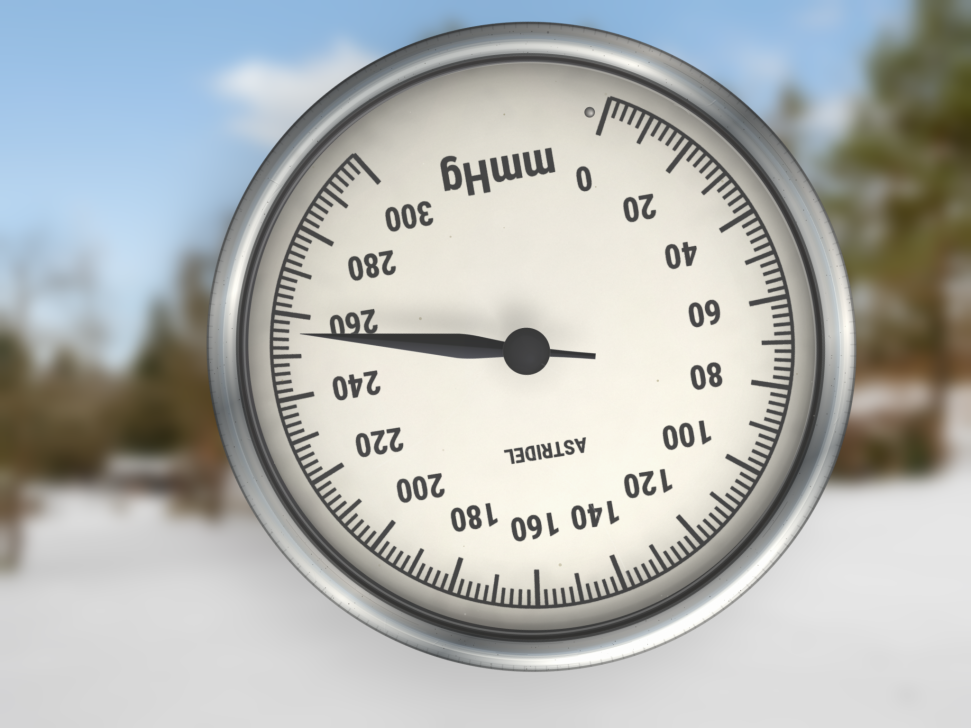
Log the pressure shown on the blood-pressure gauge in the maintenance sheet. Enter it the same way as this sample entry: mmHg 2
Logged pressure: mmHg 256
